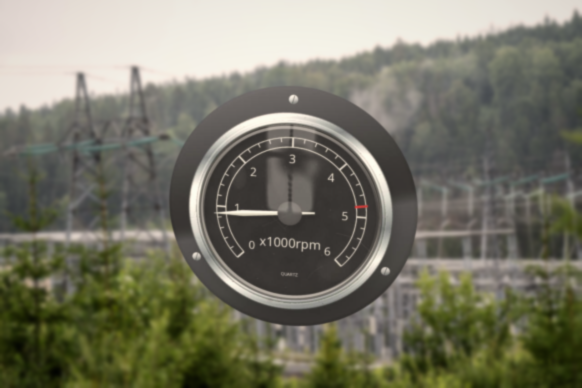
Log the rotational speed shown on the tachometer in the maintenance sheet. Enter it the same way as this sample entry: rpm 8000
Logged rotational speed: rpm 900
